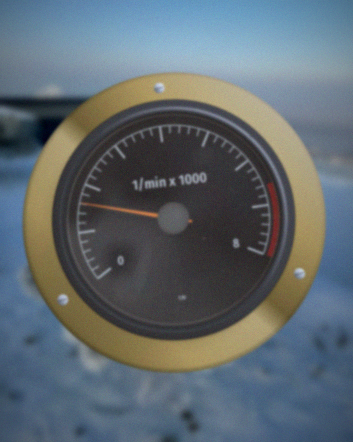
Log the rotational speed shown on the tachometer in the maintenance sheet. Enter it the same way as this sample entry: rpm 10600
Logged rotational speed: rpm 1600
